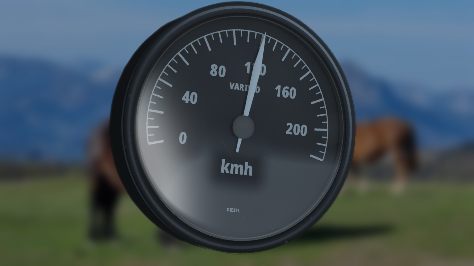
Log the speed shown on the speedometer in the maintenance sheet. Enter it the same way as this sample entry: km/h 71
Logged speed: km/h 120
